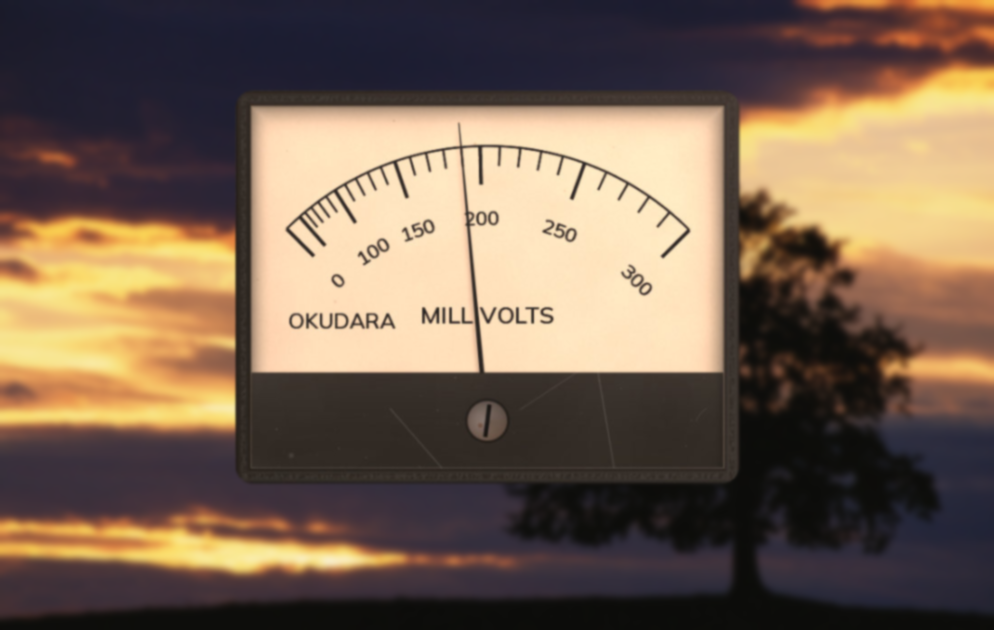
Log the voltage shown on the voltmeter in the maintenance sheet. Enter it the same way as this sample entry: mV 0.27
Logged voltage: mV 190
